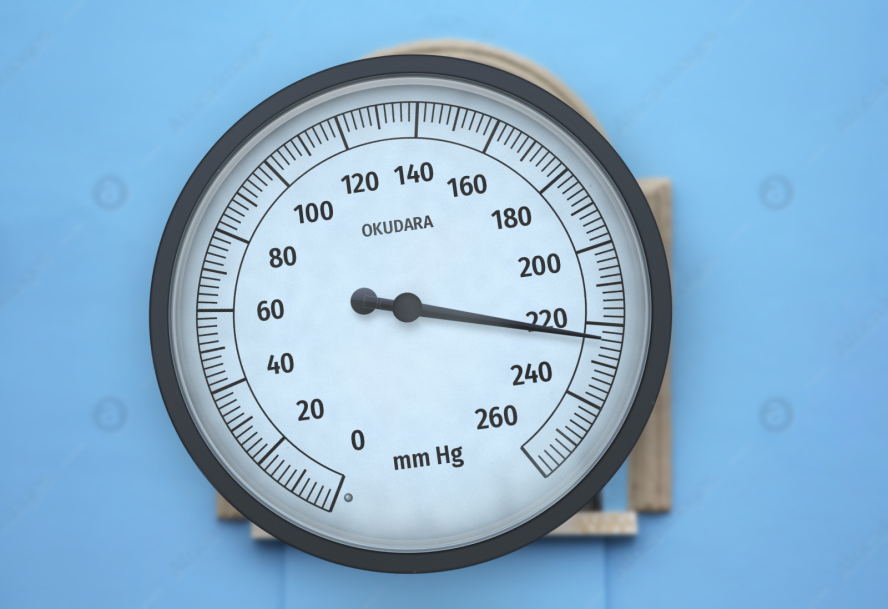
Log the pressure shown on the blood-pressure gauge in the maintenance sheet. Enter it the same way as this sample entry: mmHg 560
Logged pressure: mmHg 224
